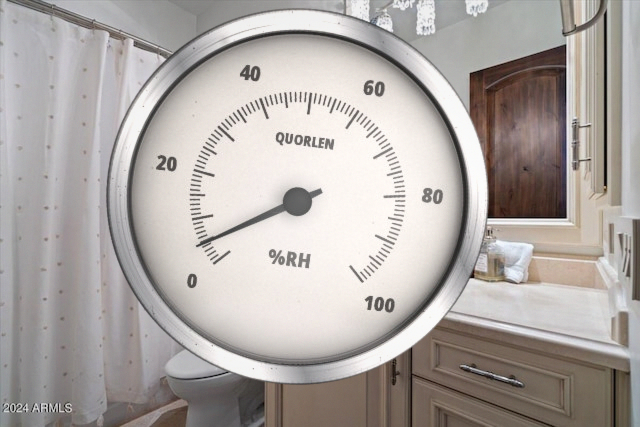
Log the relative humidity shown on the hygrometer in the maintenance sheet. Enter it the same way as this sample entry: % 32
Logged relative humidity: % 5
